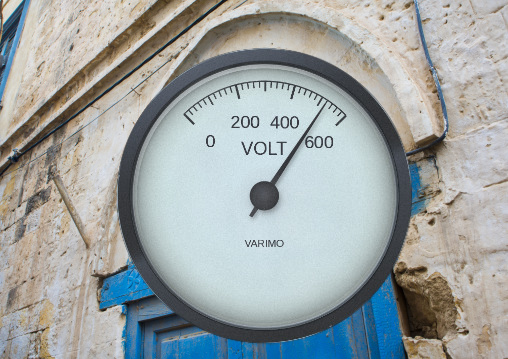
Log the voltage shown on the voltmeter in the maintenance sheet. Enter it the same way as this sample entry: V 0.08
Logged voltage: V 520
